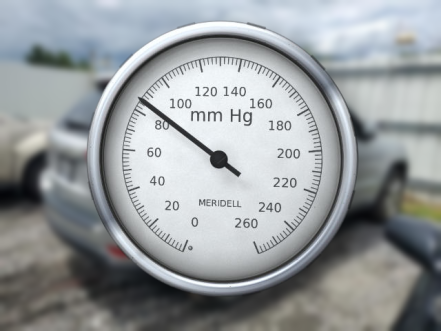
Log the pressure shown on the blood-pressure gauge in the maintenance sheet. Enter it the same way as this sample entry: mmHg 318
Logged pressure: mmHg 86
